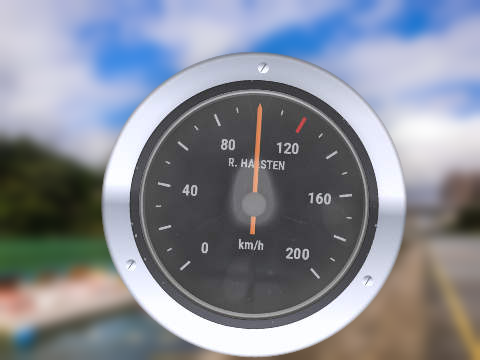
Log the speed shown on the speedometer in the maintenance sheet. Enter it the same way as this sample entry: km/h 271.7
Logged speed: km/h 100
